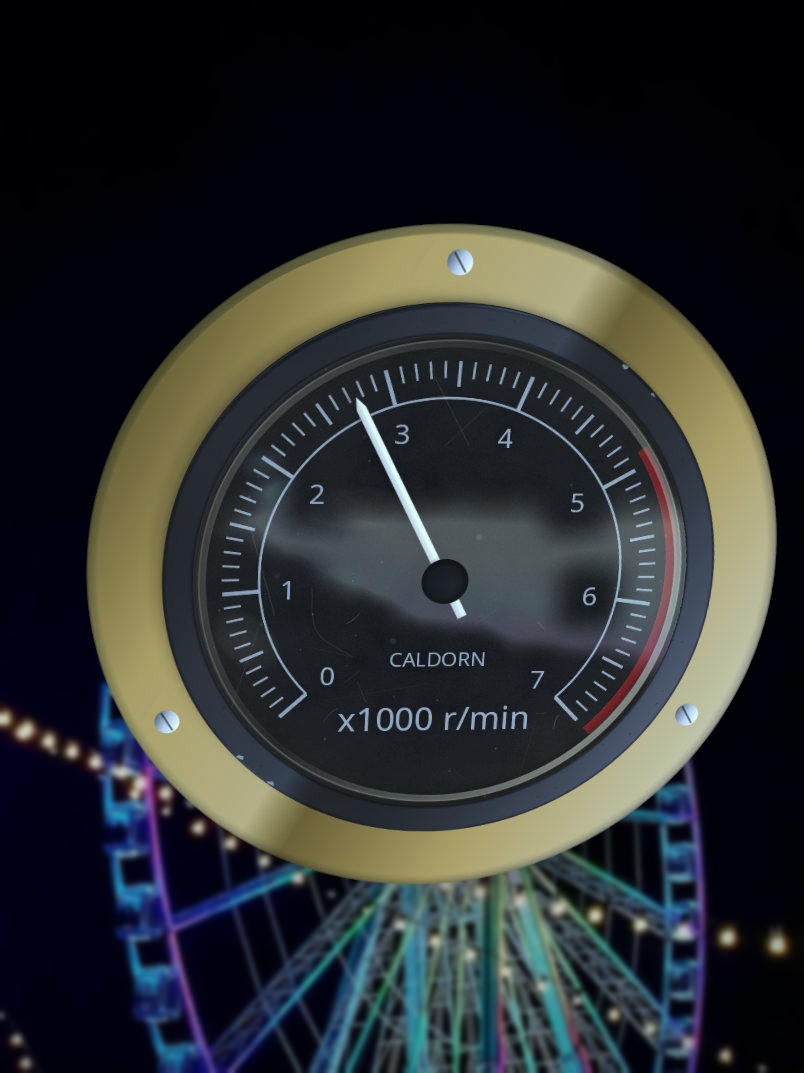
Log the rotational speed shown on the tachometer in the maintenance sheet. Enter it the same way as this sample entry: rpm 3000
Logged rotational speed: rpm 2750
